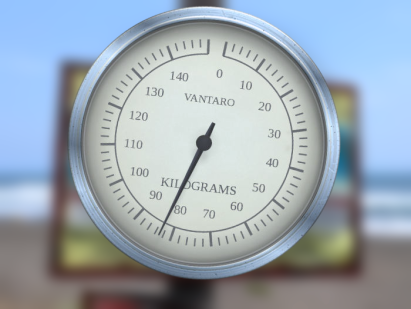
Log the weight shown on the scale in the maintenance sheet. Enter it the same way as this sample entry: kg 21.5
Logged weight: kg 83
